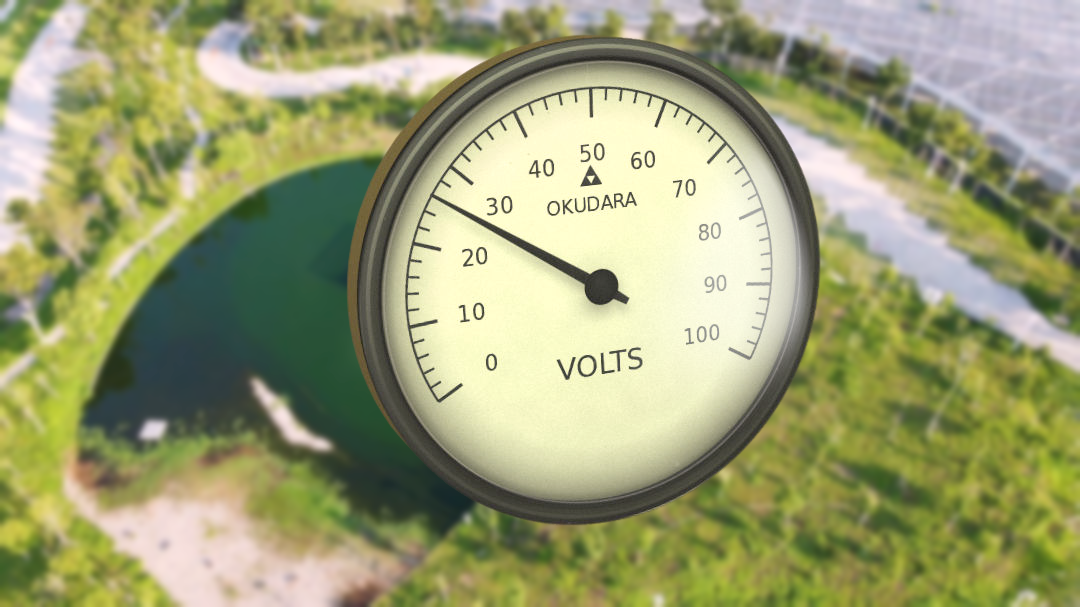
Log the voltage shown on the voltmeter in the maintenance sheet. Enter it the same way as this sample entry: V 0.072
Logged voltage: V 26
